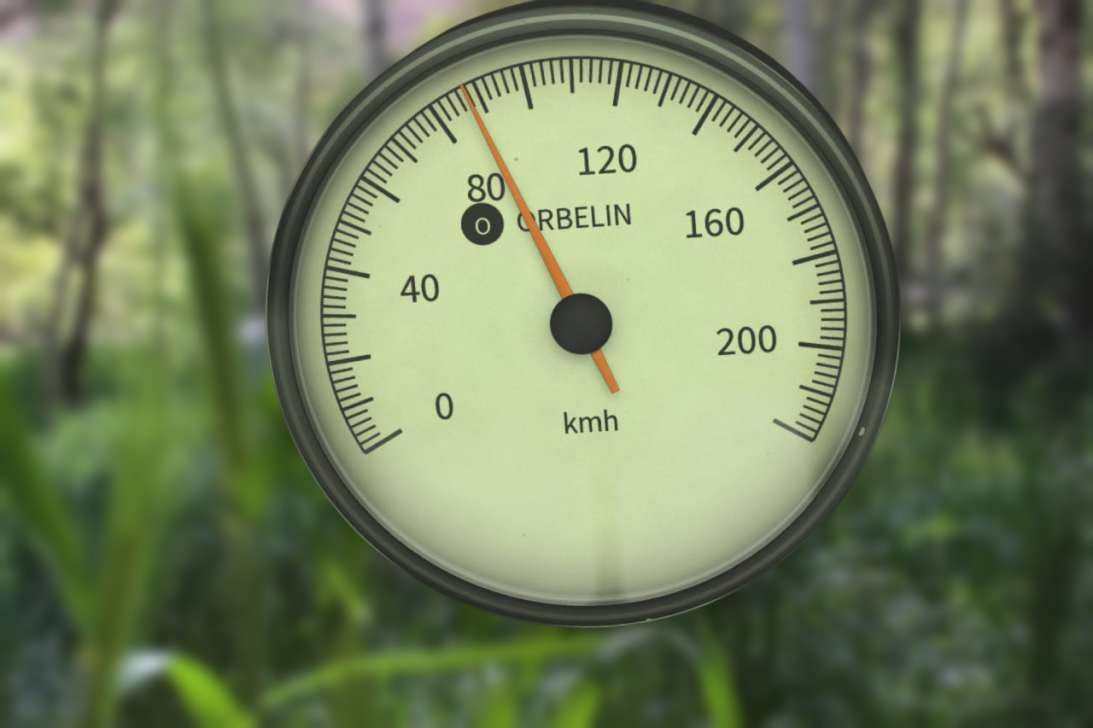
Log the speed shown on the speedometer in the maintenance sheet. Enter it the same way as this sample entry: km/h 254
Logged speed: km/h 88
